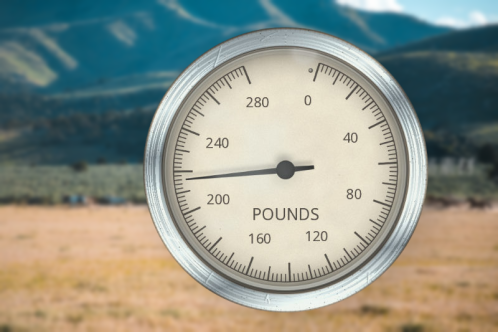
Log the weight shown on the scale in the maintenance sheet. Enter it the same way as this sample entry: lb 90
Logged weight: lb 216
